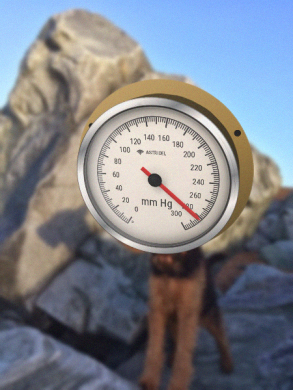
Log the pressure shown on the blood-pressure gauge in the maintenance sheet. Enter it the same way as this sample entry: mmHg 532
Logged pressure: mmHg 280
